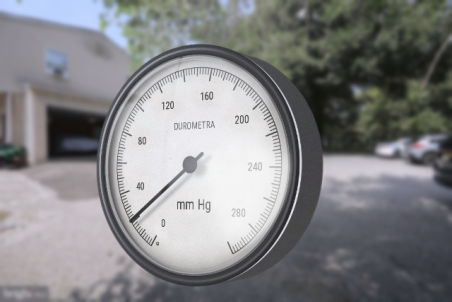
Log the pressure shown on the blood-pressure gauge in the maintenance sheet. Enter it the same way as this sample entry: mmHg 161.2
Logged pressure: mmHg 20
